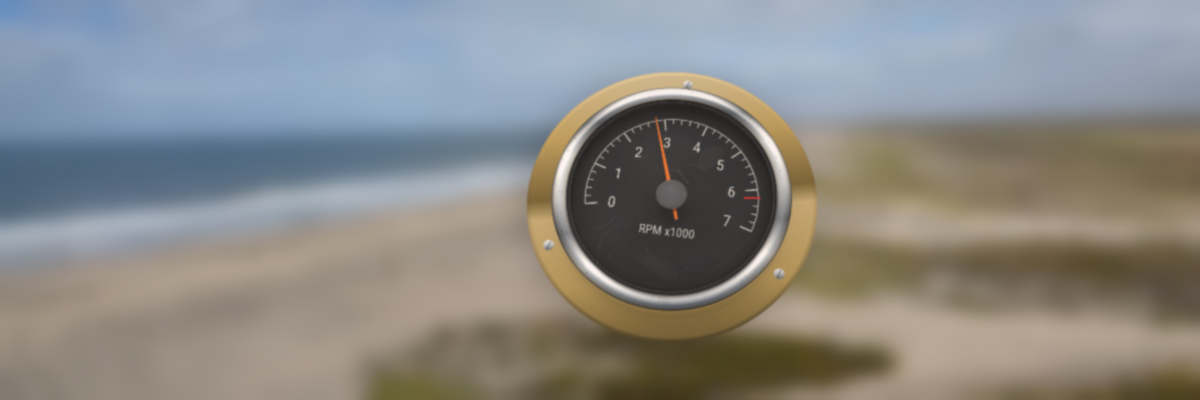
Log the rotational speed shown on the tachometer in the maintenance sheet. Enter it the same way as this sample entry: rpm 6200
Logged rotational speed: rpm 2800
